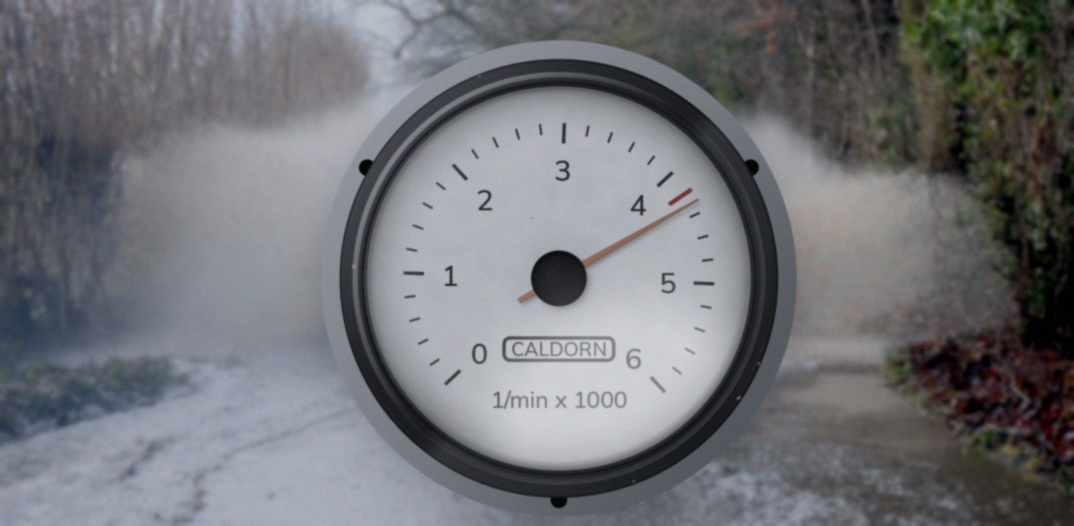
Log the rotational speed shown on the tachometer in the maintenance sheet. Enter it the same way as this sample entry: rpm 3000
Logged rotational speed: rpm 4300
